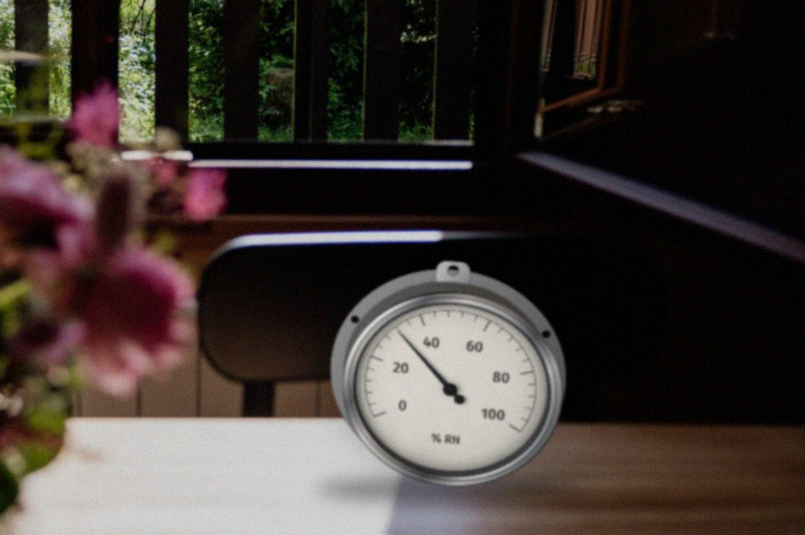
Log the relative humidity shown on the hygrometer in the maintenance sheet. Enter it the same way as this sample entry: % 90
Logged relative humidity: % 32
